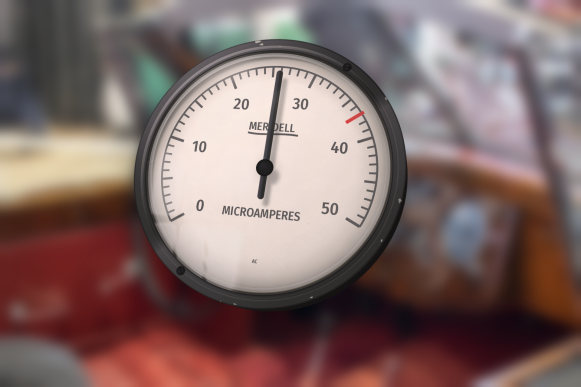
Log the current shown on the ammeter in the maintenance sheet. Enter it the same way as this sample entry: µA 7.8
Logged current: µA 26
